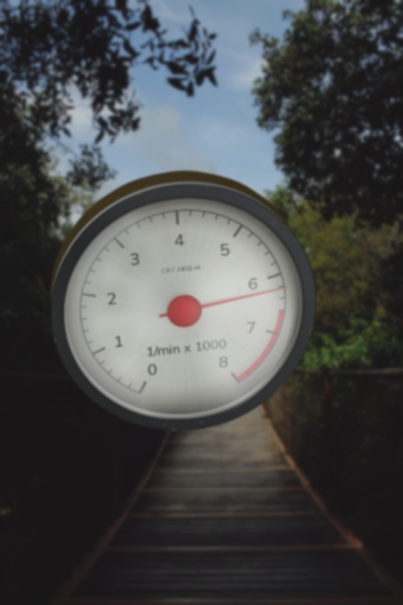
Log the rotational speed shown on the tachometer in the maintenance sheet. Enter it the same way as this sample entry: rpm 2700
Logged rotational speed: rpm 6200
